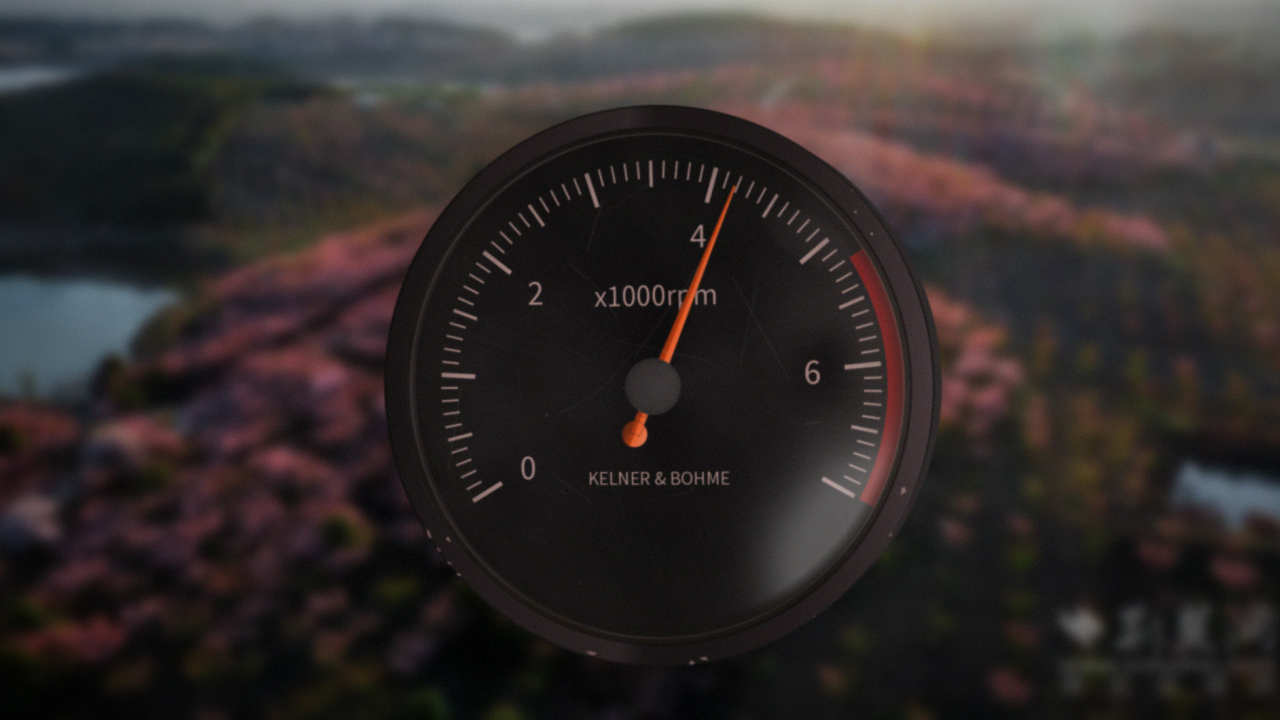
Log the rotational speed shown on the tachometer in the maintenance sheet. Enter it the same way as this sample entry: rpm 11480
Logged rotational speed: rpm 4200
